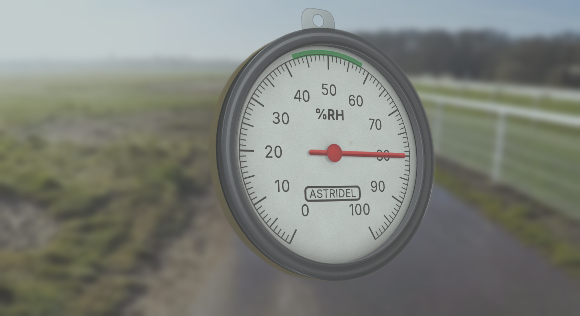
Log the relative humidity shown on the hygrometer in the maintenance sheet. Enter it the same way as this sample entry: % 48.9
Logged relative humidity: % 80
